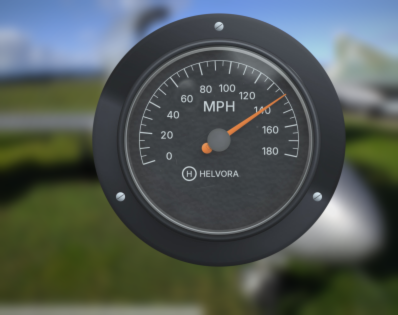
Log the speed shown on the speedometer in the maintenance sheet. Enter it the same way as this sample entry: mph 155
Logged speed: mph 140
